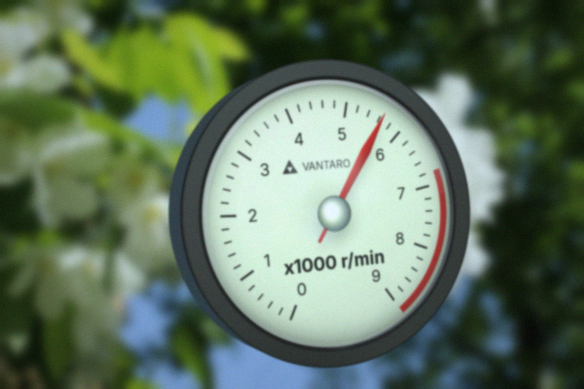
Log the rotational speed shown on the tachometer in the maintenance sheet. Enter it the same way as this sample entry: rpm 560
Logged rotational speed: rpm 5600
